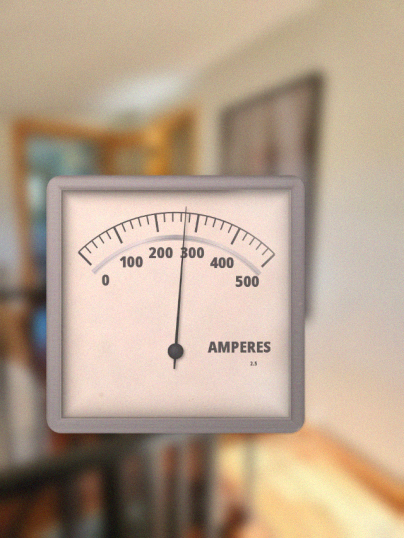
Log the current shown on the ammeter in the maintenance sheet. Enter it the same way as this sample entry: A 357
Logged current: A 270
